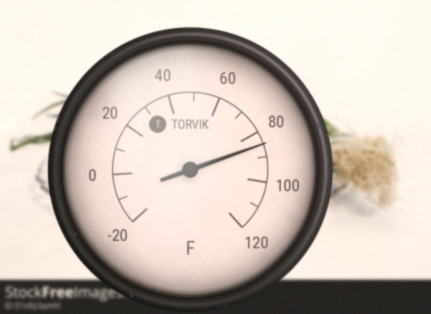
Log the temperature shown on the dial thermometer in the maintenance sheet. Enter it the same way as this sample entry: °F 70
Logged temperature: °F 85
